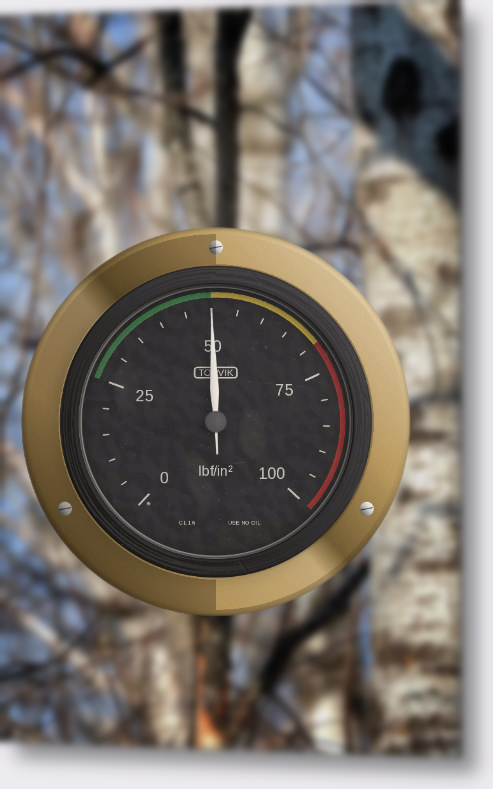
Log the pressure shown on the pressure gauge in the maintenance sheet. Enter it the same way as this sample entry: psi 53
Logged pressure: psi 50
